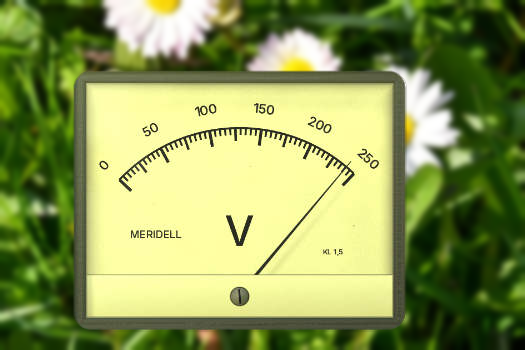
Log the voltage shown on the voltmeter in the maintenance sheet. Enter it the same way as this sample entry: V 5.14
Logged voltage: V 240
